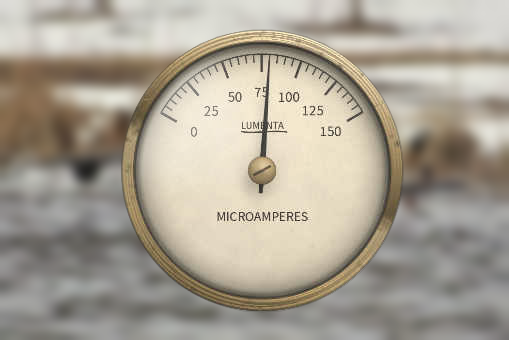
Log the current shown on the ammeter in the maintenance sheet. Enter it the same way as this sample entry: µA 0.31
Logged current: µA 80
